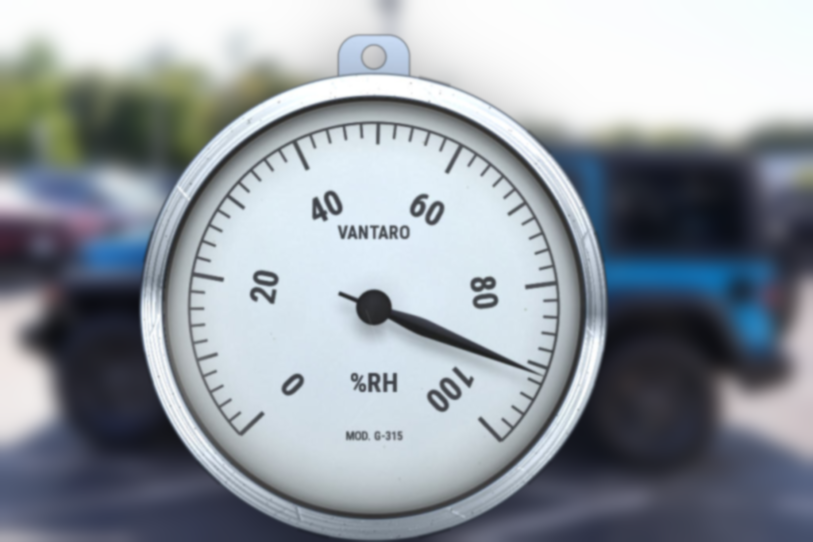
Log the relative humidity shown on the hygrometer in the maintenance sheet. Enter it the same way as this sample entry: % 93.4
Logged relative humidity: % 91
